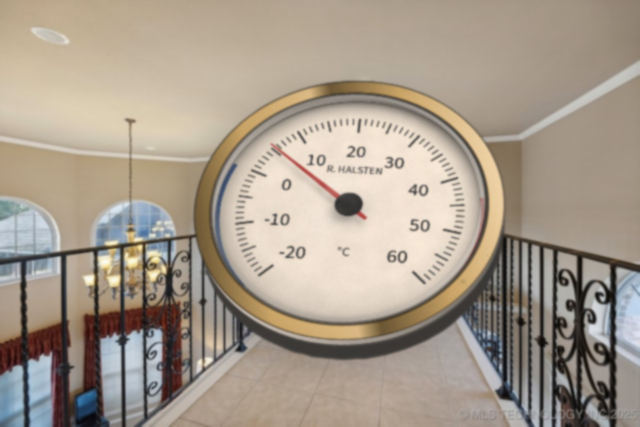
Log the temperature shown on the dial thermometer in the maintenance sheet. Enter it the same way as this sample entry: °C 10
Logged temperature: °C 5
